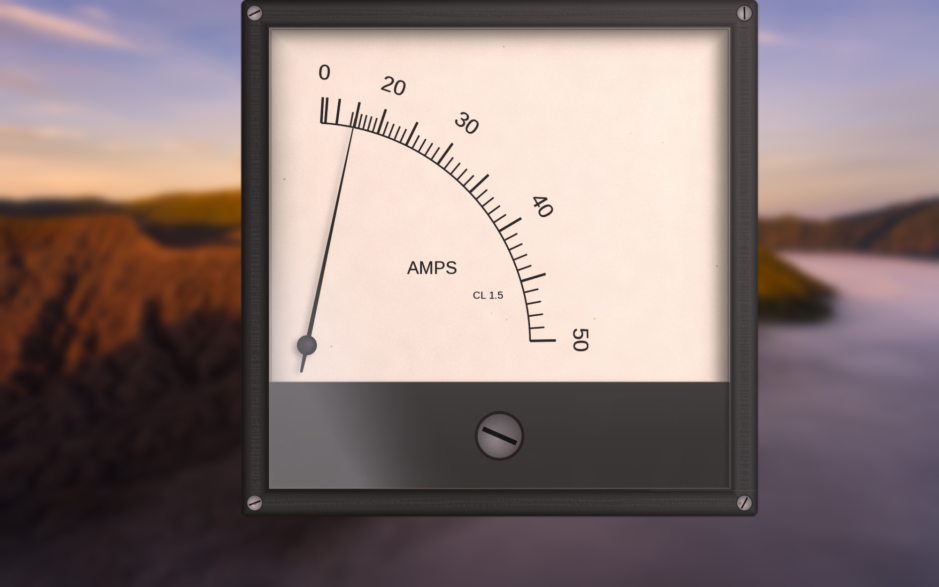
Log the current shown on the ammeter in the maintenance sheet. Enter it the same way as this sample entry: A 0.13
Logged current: A 15
